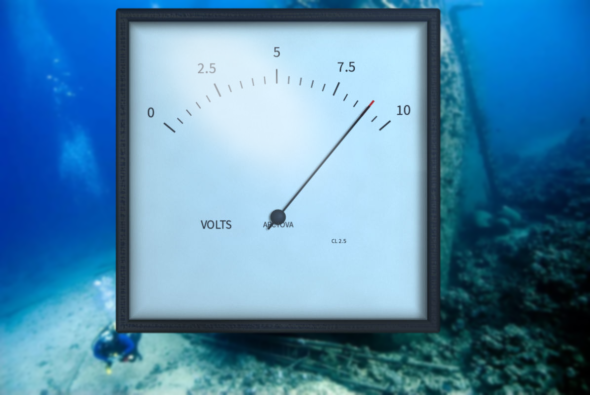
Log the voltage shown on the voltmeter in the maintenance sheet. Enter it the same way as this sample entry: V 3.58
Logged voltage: V 9
